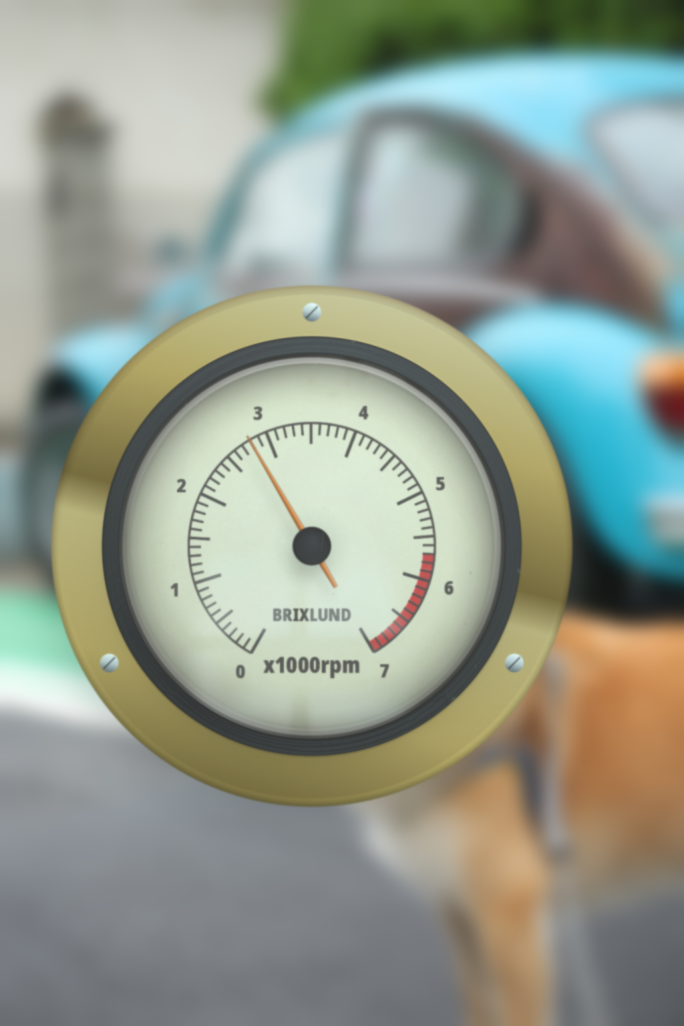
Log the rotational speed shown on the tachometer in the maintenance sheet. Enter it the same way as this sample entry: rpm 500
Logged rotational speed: rpm 2800
